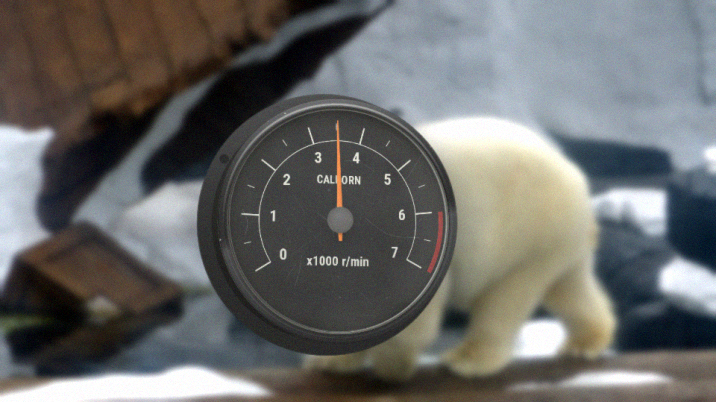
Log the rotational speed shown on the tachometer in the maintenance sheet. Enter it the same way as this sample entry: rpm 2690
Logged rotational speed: rpm 3500
